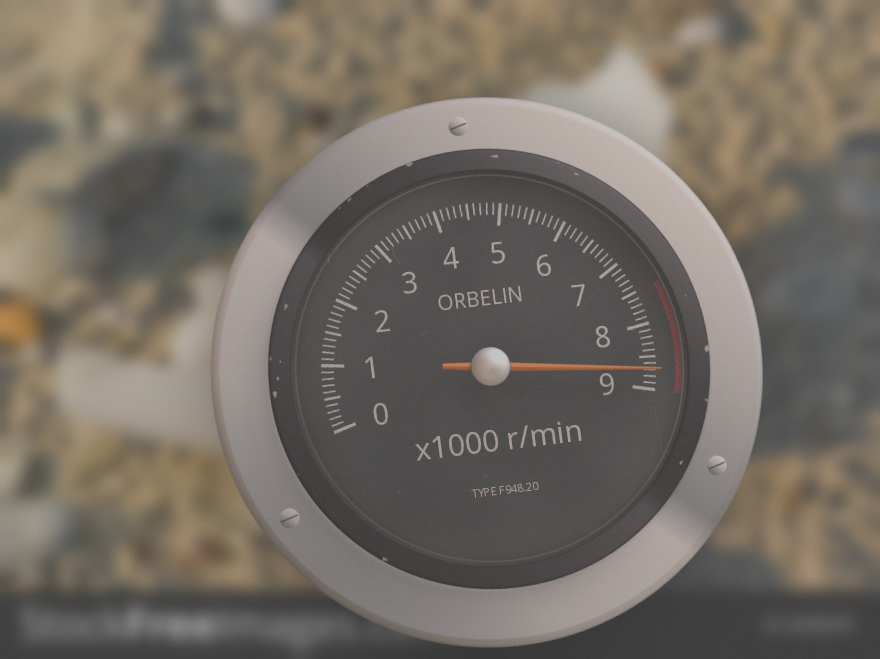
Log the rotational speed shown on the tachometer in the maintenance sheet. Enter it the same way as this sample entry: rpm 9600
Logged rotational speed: rpm 8700
